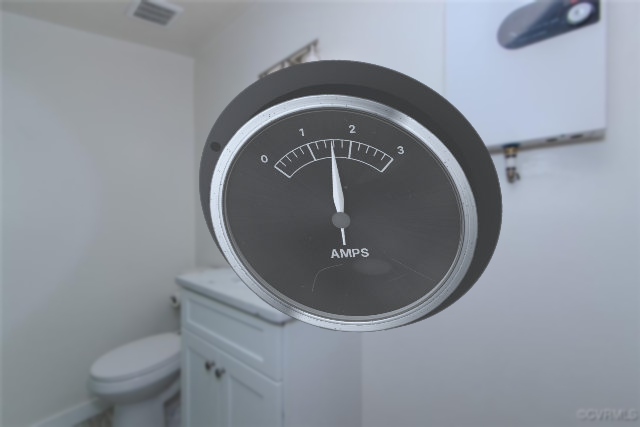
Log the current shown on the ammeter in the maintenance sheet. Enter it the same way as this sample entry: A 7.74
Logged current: A 1.6
